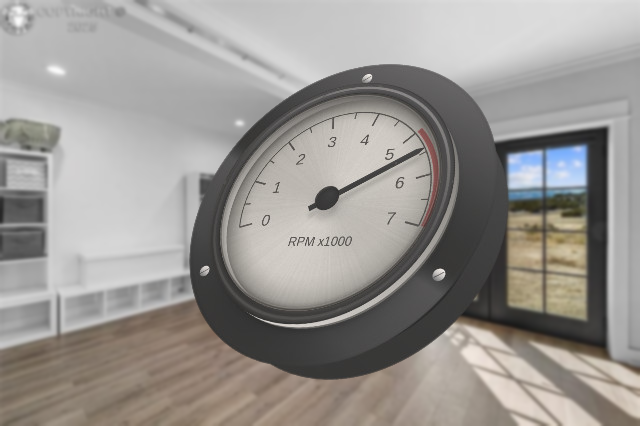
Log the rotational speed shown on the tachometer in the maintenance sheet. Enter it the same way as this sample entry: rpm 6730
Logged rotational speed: rpm 5500
